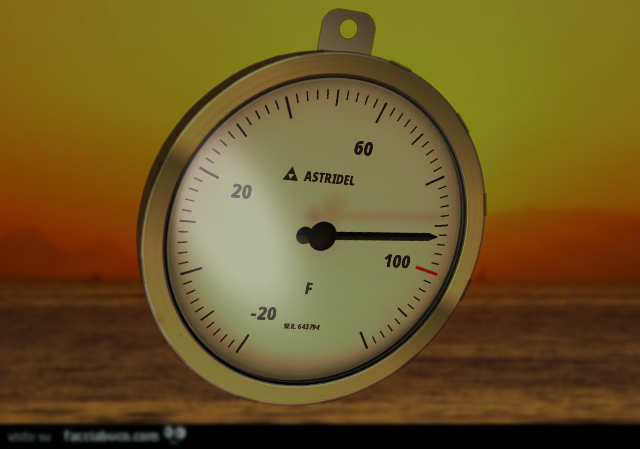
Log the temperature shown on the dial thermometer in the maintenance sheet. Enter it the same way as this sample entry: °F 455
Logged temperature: °F 92
